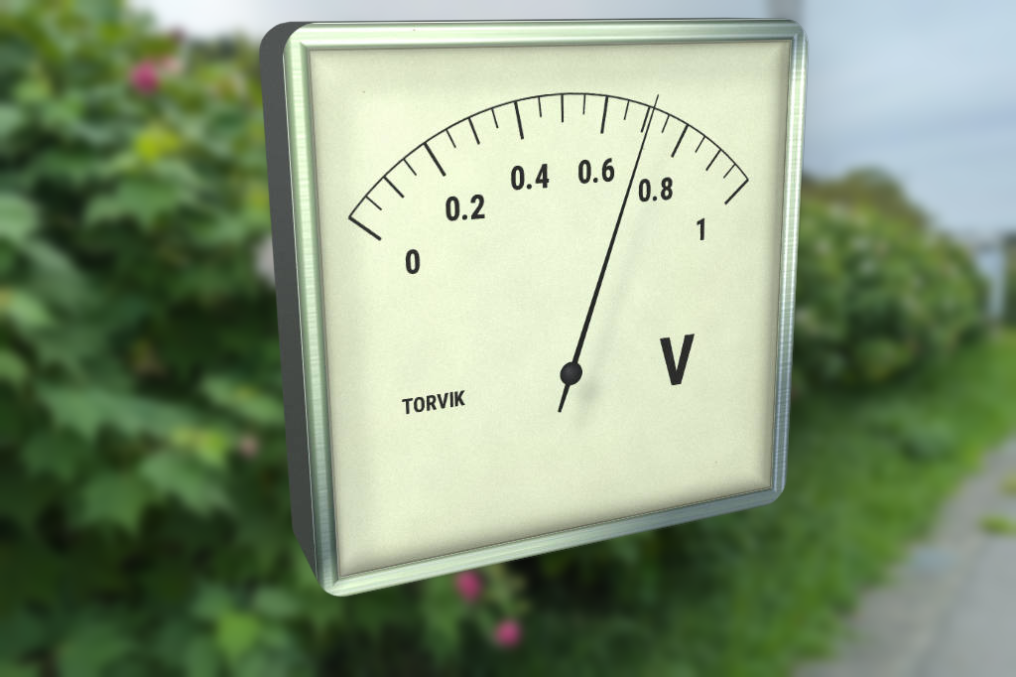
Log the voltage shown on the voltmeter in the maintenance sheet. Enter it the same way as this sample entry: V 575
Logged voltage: V 0.7
